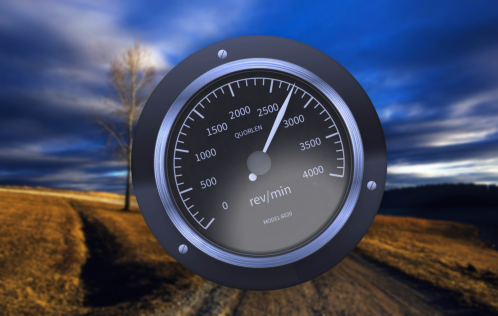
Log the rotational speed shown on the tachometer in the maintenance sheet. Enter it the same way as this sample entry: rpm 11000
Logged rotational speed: rpm 2750
